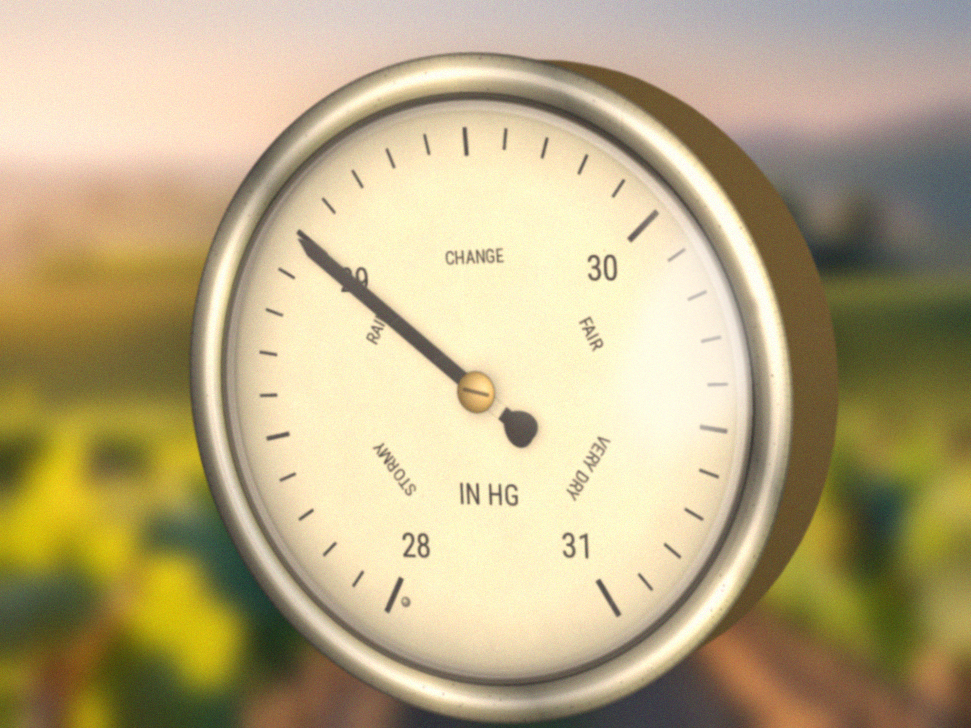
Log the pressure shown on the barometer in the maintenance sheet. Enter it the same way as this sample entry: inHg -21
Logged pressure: inHg 29
